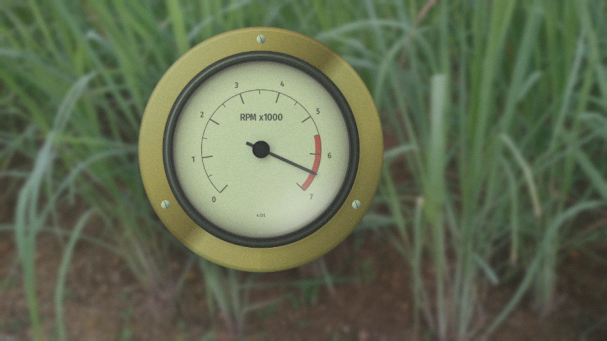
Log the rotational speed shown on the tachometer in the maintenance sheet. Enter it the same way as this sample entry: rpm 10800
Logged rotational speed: rpm 6500
